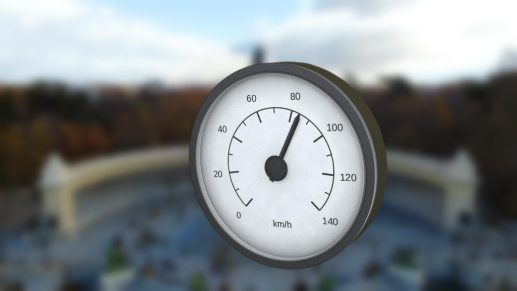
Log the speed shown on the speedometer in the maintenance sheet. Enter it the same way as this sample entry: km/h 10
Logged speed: km/h 85
